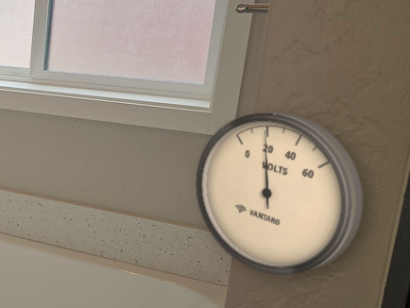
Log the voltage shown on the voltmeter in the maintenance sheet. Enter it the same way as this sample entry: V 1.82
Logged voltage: V 20
